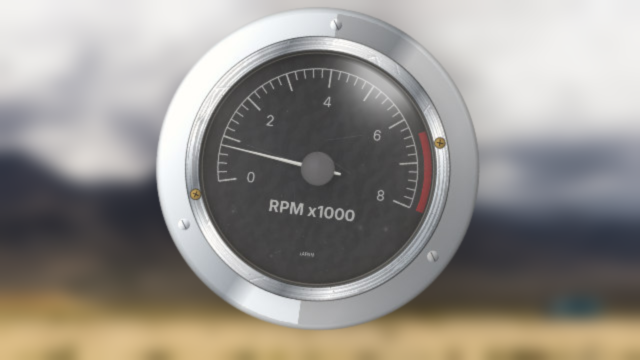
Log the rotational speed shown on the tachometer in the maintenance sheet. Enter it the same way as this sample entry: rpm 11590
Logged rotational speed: rpm 800
